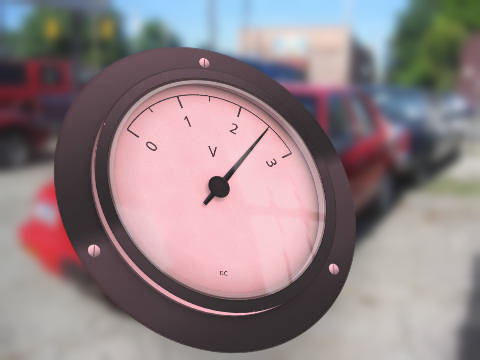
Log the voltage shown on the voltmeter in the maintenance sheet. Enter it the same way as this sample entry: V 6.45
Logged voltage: V 2.5
